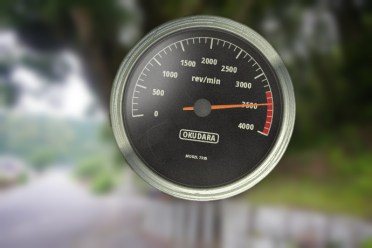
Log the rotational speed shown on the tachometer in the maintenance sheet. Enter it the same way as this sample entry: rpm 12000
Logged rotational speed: rpm 3500
